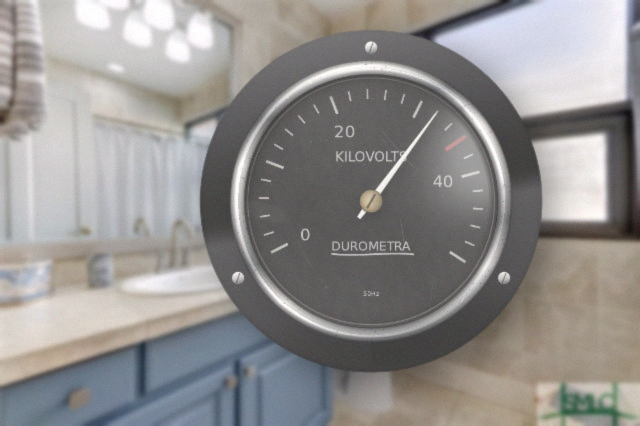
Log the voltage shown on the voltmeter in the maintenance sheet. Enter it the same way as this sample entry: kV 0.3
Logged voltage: kV 32
